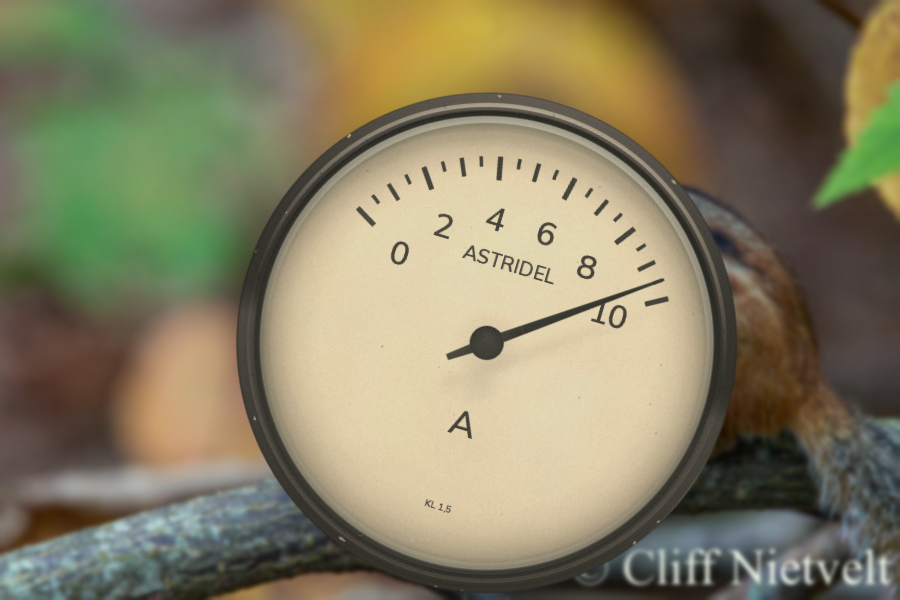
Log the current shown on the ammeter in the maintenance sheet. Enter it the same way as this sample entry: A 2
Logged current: A 9.5
